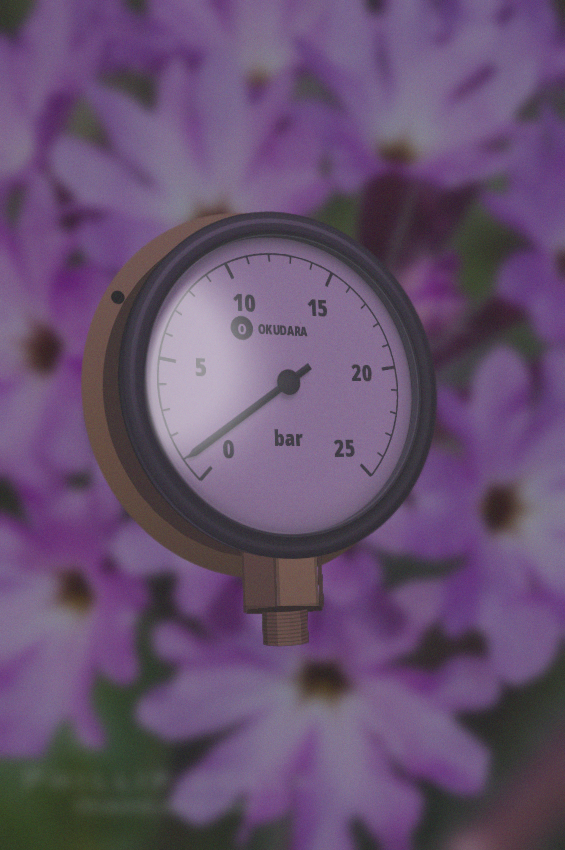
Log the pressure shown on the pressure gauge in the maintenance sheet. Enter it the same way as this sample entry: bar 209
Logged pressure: bar 1
